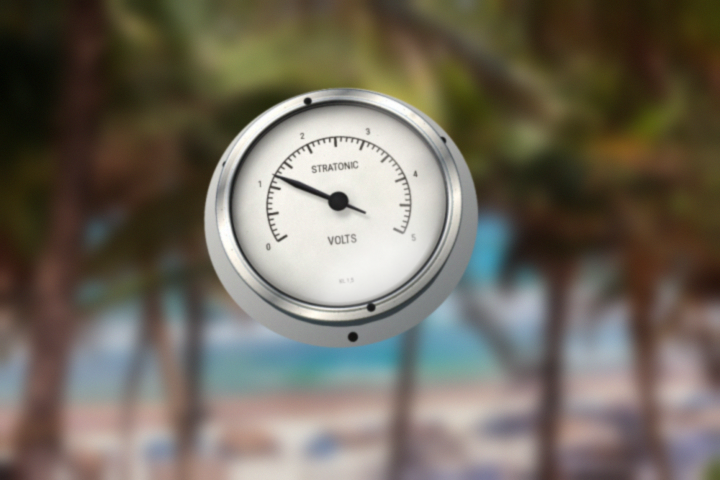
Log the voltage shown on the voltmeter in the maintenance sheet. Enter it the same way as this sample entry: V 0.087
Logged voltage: V 1.2
